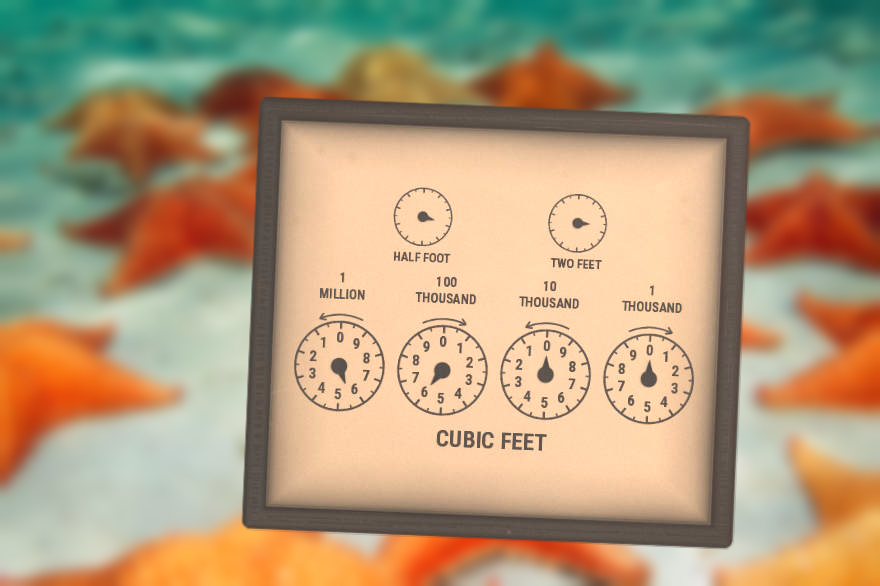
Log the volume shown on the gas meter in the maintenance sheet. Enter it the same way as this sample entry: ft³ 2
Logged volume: ft³ 560000
